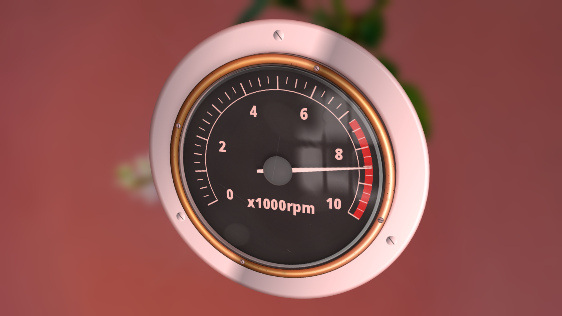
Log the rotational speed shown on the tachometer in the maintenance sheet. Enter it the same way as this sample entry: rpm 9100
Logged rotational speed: rpm 8500
